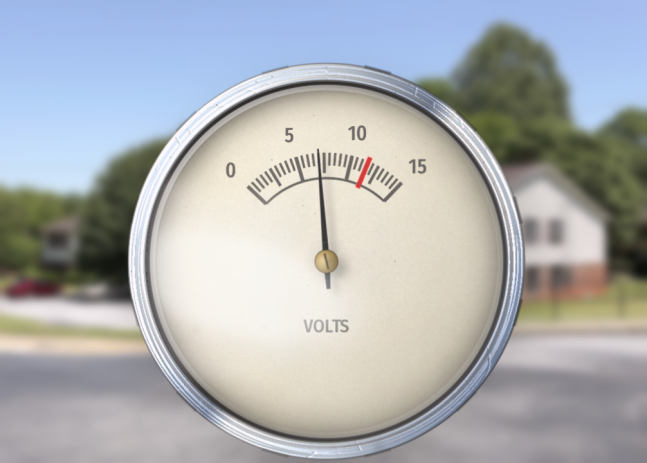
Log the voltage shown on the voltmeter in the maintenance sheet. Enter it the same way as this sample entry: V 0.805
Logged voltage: V 7
